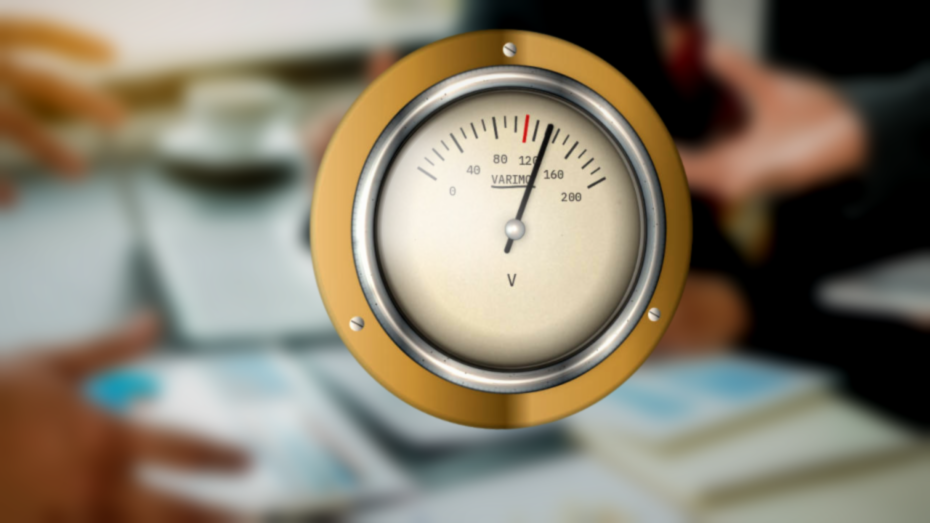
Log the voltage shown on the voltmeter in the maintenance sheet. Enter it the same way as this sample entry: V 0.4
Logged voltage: V 130
